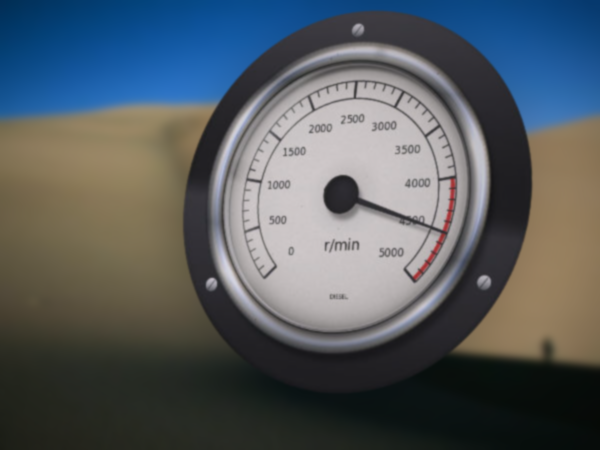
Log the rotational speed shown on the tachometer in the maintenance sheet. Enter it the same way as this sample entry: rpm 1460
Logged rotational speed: rpm 4500
